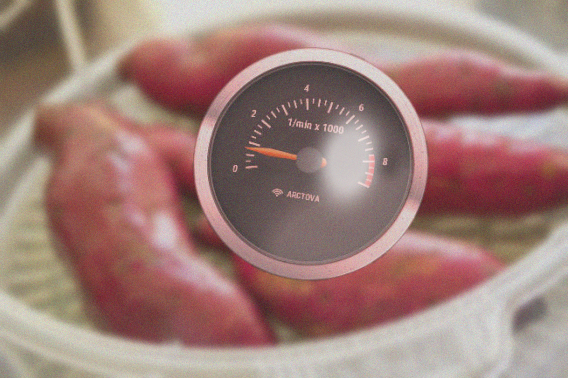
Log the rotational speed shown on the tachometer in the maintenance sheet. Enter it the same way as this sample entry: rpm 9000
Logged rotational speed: rpm 750
